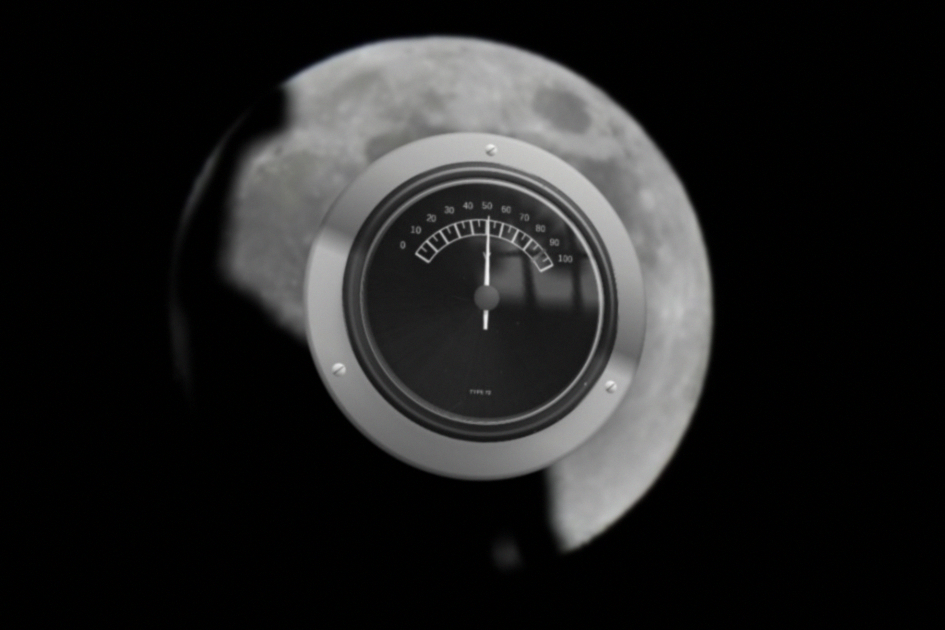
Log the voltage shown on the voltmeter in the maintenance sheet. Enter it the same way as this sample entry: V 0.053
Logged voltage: V 50
